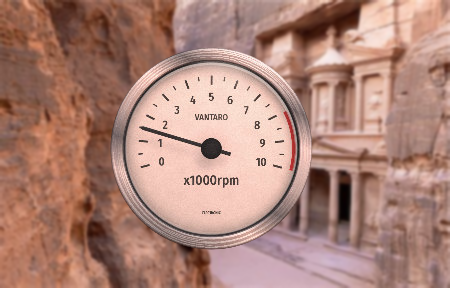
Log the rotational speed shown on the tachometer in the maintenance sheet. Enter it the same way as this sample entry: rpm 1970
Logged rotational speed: rpm 1500
